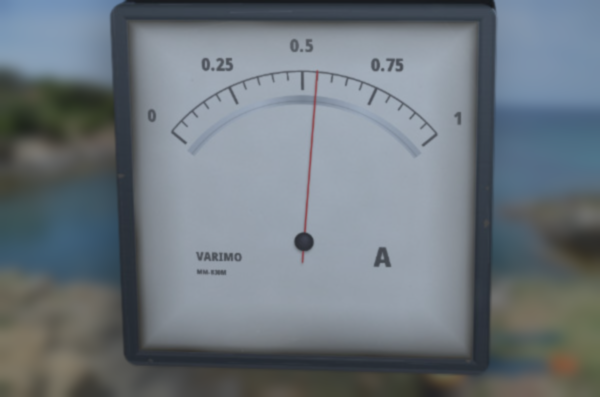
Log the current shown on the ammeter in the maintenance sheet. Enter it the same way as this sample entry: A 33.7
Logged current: A 0.55
